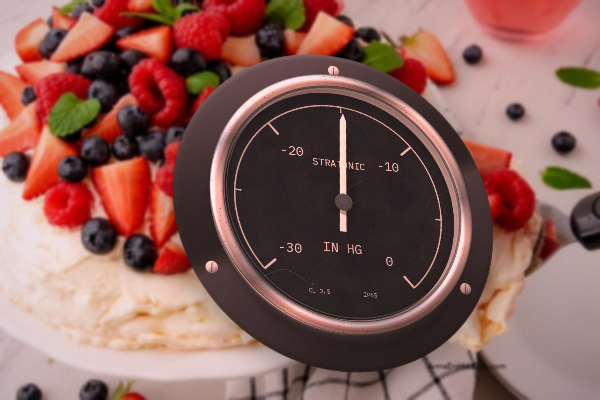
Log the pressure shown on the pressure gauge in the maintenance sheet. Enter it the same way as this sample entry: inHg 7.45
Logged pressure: inHg -15
